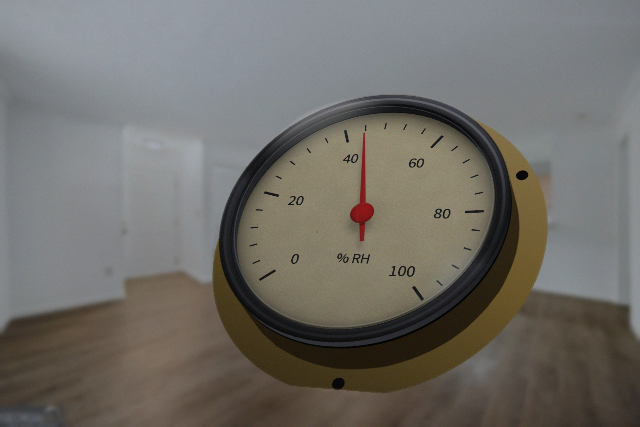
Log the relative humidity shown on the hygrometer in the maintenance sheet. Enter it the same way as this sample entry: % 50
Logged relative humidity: % 44
